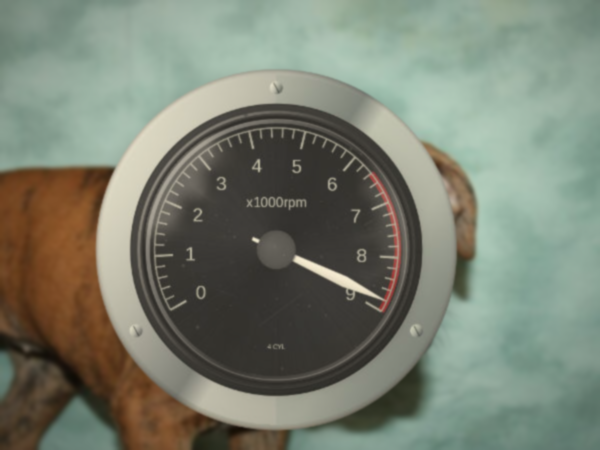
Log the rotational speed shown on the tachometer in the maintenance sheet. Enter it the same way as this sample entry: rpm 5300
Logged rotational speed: rpm 8800
